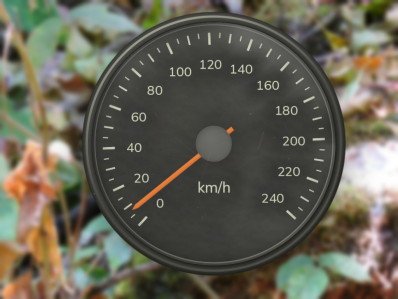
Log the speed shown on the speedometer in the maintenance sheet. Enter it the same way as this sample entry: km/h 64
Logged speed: km/h 7.5
